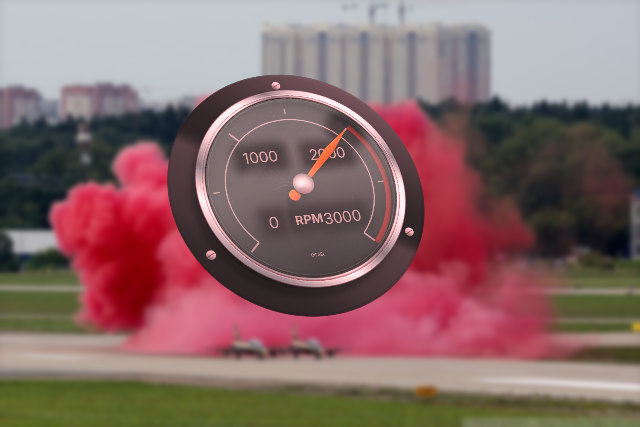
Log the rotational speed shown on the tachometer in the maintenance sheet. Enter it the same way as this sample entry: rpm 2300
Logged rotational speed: rpm 2000
